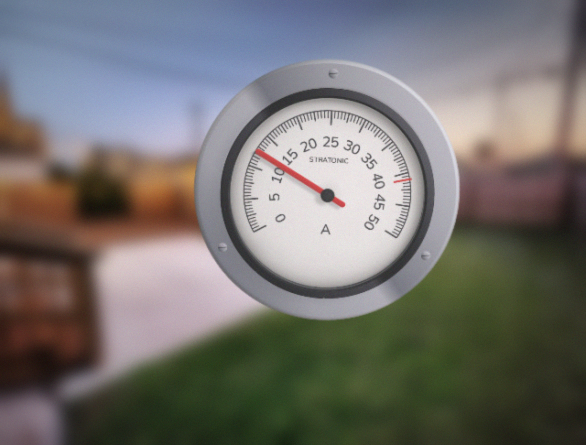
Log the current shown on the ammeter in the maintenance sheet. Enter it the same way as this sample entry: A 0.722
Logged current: A 12.5
